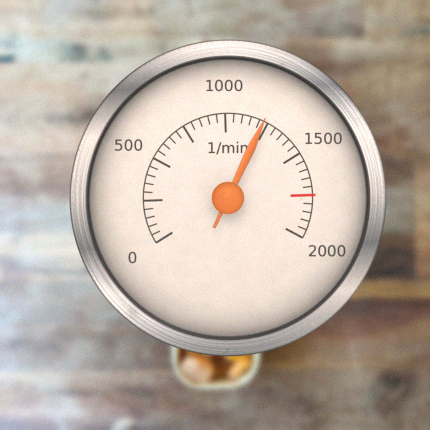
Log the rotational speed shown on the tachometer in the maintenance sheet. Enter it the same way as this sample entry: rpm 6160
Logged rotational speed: rpm 1225
